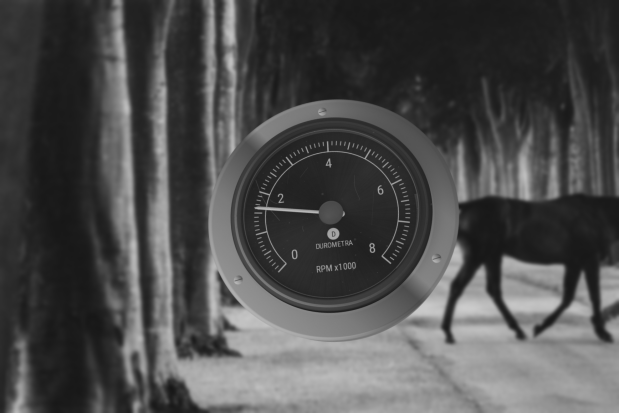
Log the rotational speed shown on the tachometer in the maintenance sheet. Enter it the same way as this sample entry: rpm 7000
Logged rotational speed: rpm 1600
